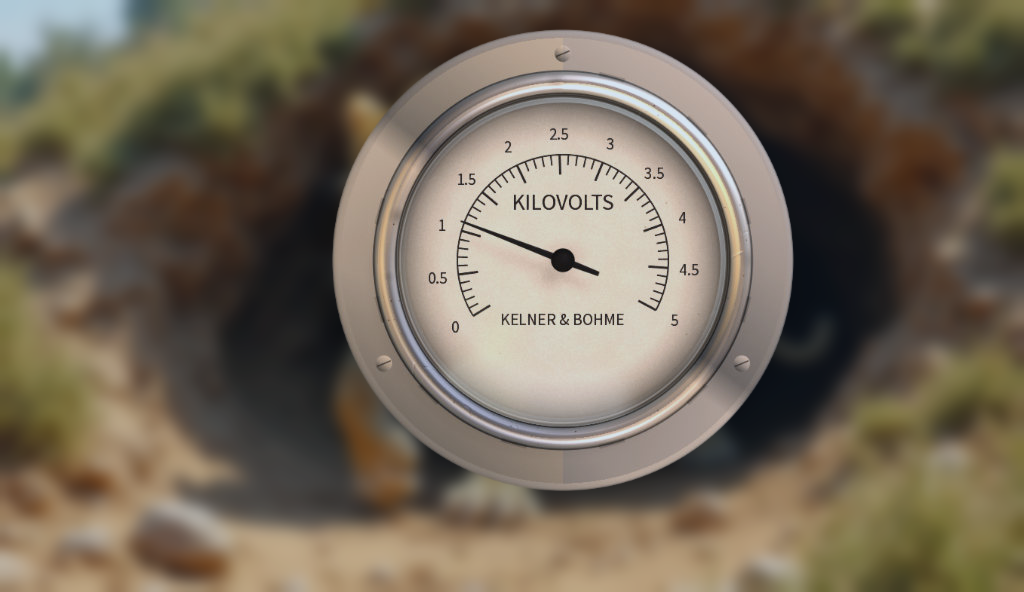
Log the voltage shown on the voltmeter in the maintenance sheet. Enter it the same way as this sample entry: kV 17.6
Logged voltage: kV 1.1
